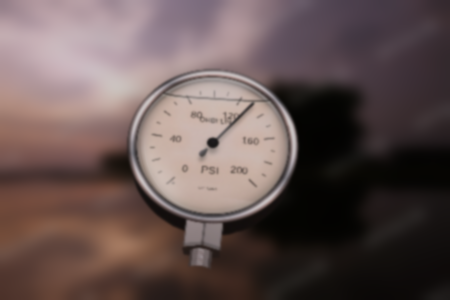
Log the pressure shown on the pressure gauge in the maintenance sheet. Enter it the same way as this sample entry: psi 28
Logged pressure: psi 130
